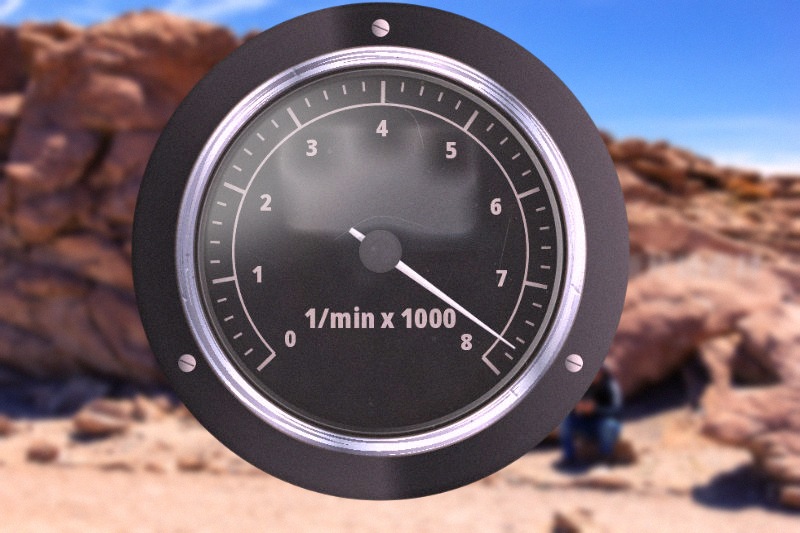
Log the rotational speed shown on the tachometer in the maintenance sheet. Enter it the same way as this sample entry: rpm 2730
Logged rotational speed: rpm 7700
